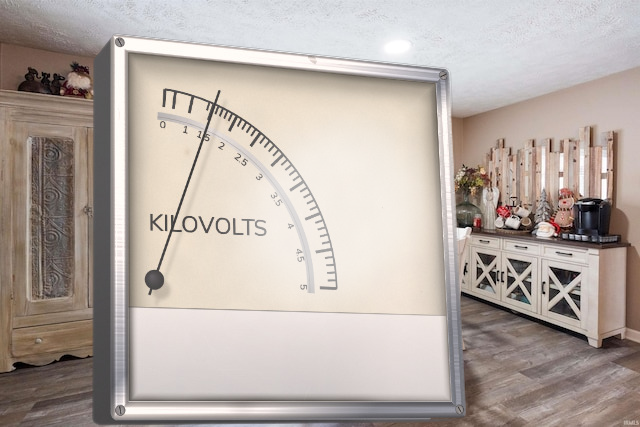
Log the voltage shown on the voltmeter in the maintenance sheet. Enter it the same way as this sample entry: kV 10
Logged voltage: kV 1.5
